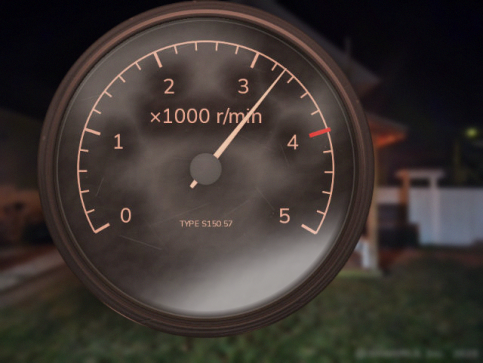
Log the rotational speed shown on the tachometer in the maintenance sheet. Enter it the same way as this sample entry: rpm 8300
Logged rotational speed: rpm 3300
